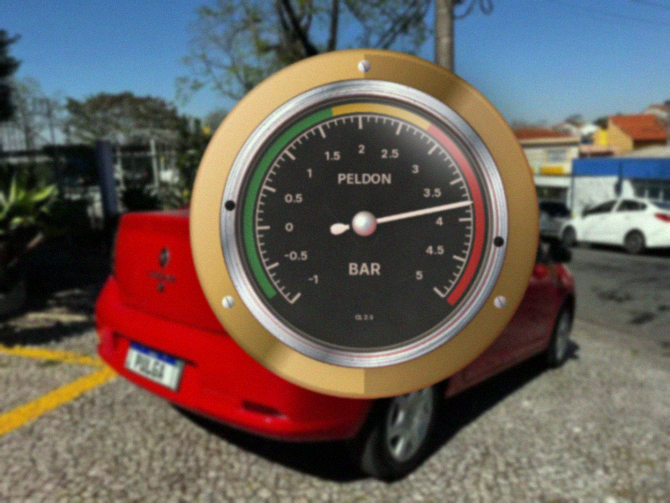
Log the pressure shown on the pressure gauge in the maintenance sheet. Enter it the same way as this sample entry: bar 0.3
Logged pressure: bar 3.8
